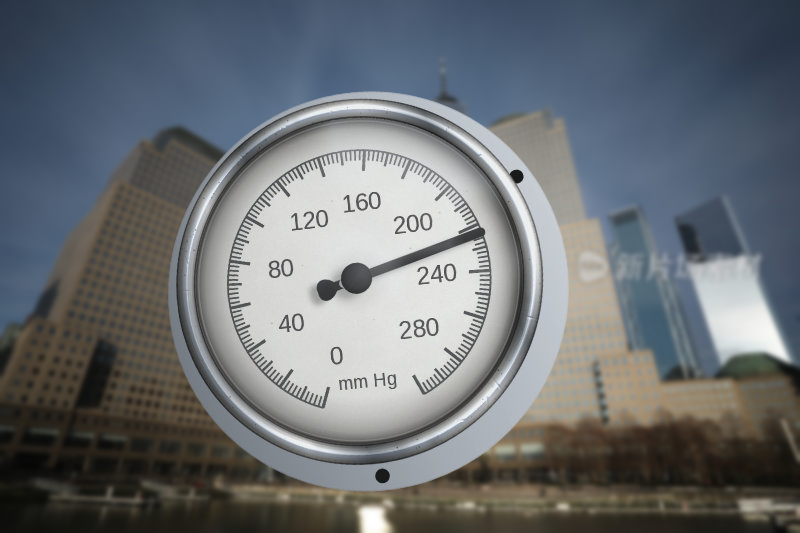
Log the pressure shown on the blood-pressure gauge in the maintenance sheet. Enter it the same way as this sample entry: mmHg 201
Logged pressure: mmHg 224
